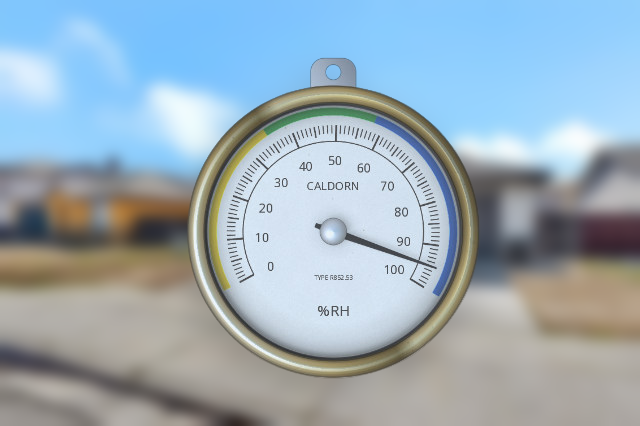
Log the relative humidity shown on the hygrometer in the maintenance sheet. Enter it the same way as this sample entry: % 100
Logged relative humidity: % 95
